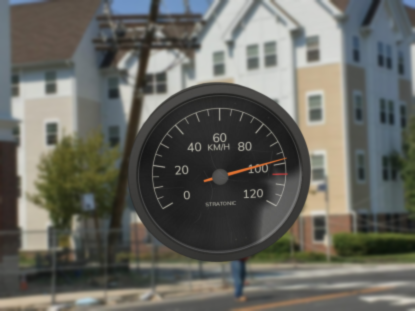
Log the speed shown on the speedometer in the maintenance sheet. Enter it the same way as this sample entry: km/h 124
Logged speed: km/h 97.5
